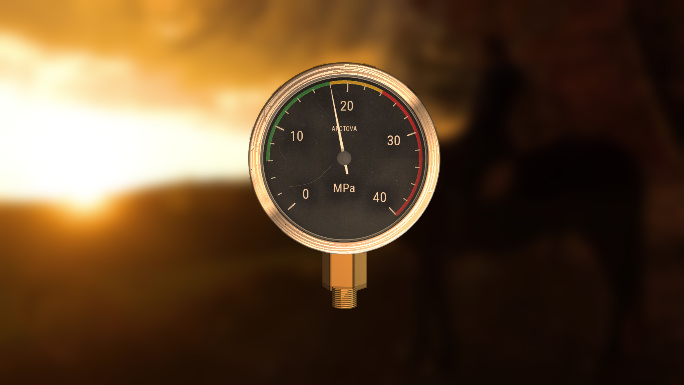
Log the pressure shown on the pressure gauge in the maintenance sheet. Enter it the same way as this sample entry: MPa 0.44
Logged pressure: MPa 18
